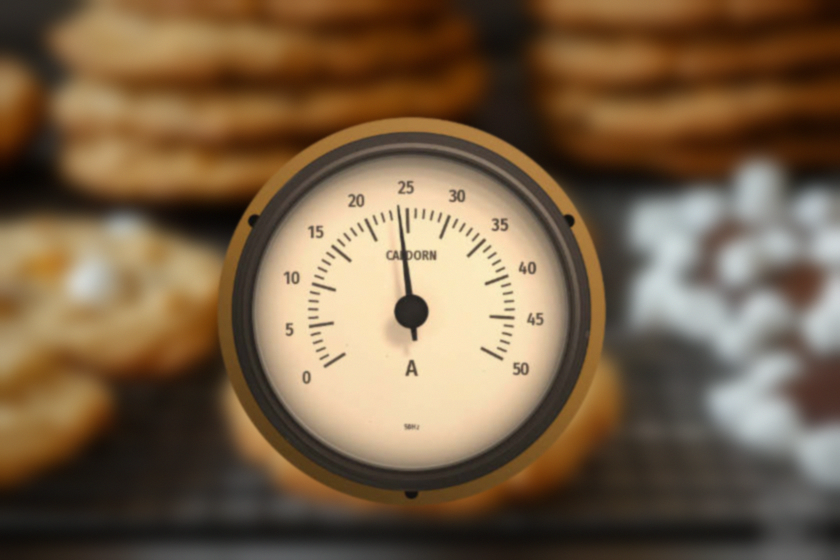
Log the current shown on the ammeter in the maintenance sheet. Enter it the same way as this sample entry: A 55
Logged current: A 24
